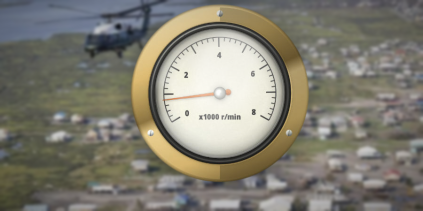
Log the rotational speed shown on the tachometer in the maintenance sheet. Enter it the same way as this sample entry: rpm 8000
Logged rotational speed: rpm 800
